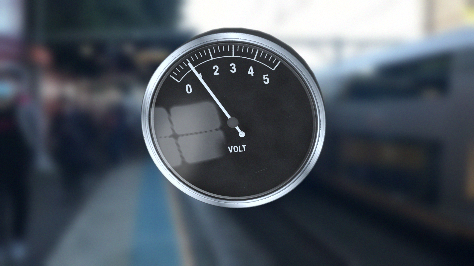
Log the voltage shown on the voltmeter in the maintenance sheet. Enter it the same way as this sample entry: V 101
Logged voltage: V 1
